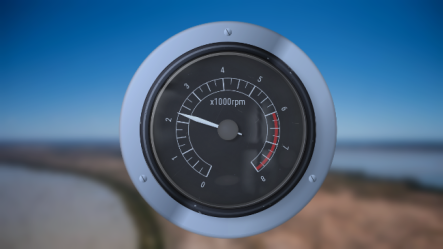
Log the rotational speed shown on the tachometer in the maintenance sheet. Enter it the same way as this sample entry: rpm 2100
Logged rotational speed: rpm 2250
